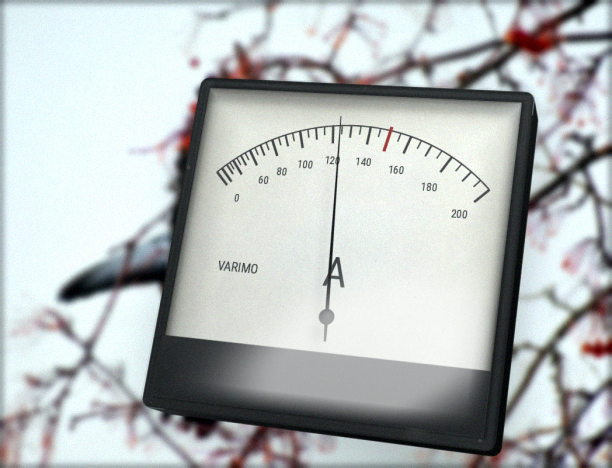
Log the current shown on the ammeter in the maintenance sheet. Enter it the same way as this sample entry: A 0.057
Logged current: A 125
